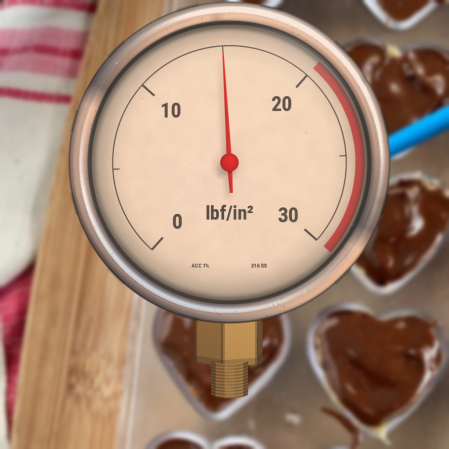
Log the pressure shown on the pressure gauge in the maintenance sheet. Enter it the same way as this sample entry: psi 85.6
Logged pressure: psi 15
